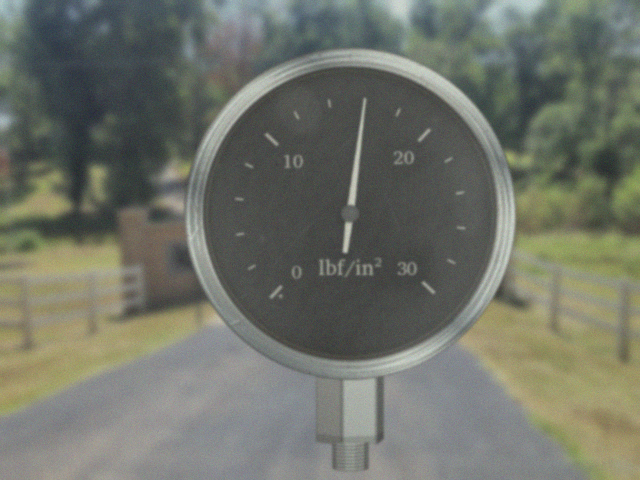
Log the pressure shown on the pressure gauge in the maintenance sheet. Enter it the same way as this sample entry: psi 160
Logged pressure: psi 16
